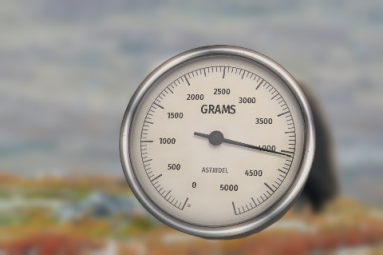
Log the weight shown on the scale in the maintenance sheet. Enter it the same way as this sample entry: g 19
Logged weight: g 4050
